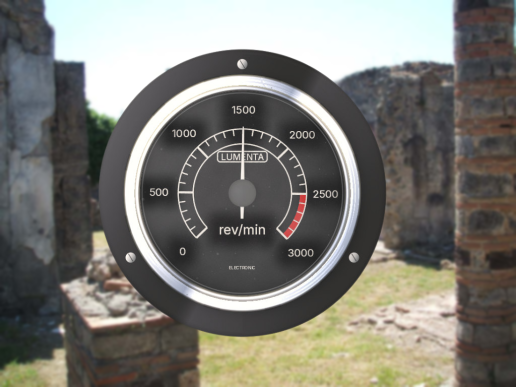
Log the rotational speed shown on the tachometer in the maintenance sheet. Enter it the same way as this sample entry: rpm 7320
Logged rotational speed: rpm 1500
